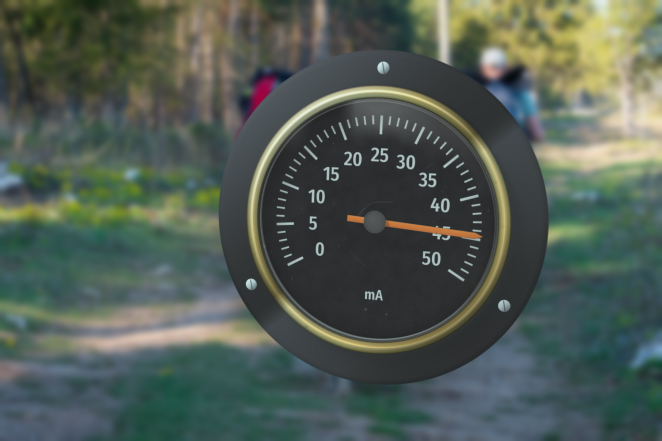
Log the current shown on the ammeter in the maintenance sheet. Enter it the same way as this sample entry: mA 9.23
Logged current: mA 44.5
